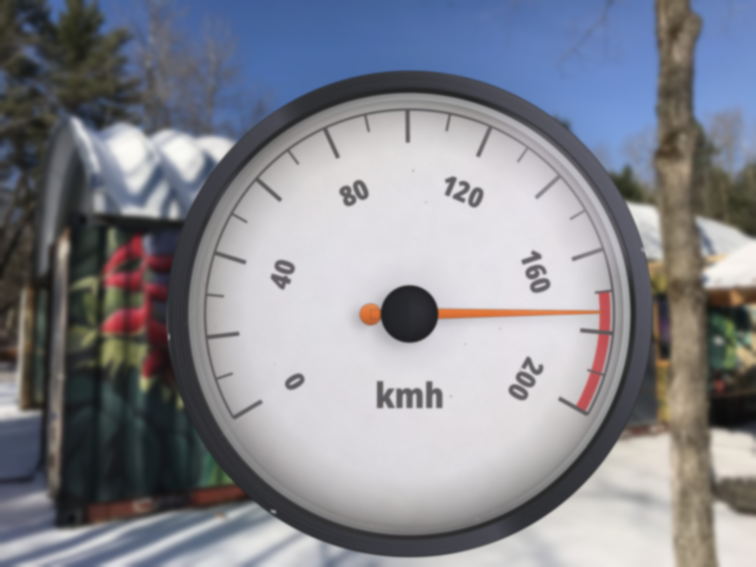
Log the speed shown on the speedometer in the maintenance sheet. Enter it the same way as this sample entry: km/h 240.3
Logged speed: km/h 175
